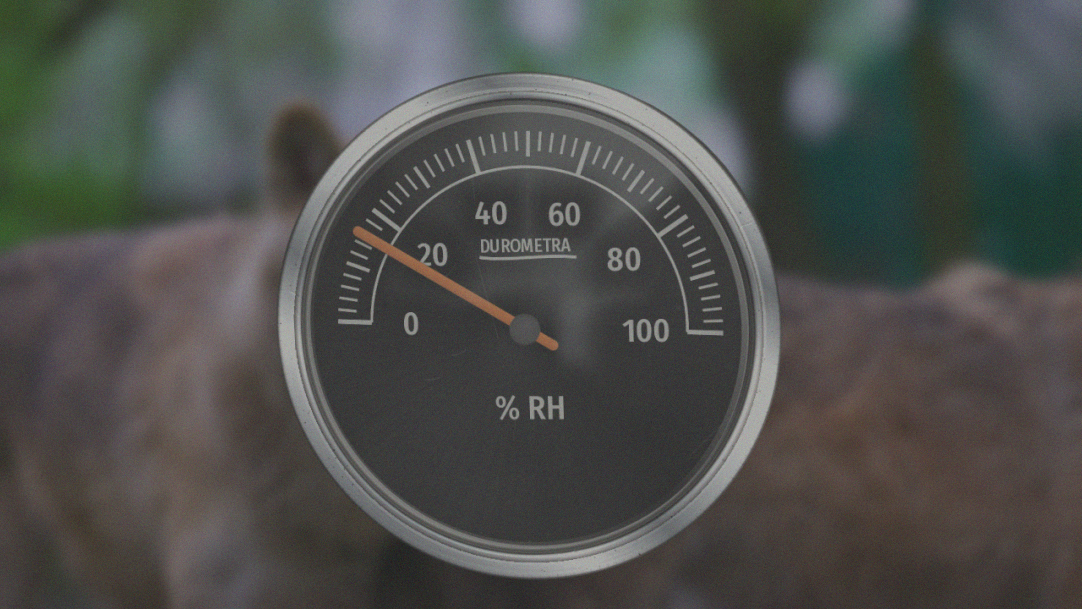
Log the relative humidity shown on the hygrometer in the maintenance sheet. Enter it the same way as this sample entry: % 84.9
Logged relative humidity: % 16
